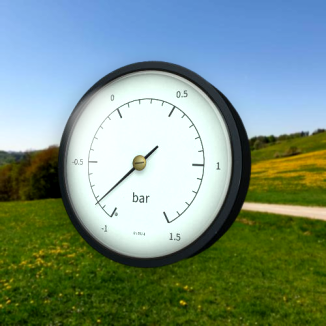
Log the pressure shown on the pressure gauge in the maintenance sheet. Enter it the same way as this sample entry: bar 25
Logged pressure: bar -0.85
